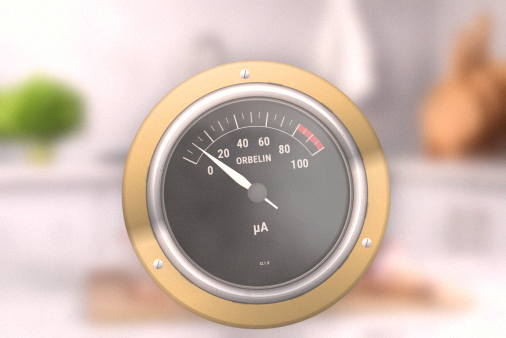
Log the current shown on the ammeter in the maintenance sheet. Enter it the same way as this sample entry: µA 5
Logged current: µA 10
